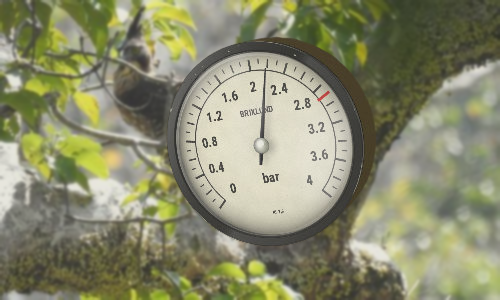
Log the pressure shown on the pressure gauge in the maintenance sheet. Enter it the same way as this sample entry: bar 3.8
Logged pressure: bar 2.2
